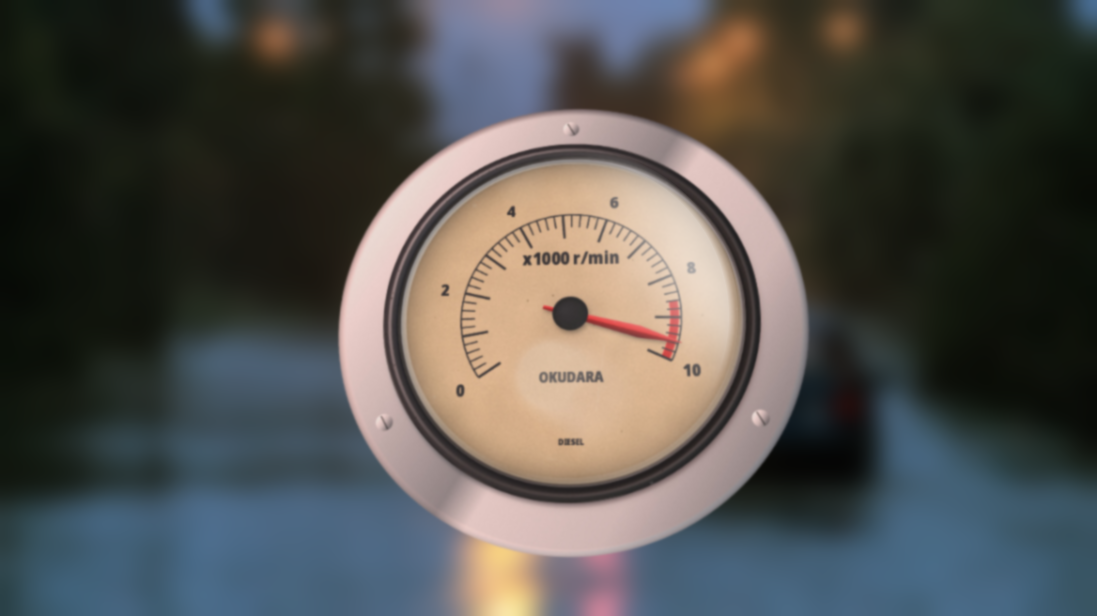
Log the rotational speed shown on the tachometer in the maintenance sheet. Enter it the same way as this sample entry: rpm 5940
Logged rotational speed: rpm 9600
